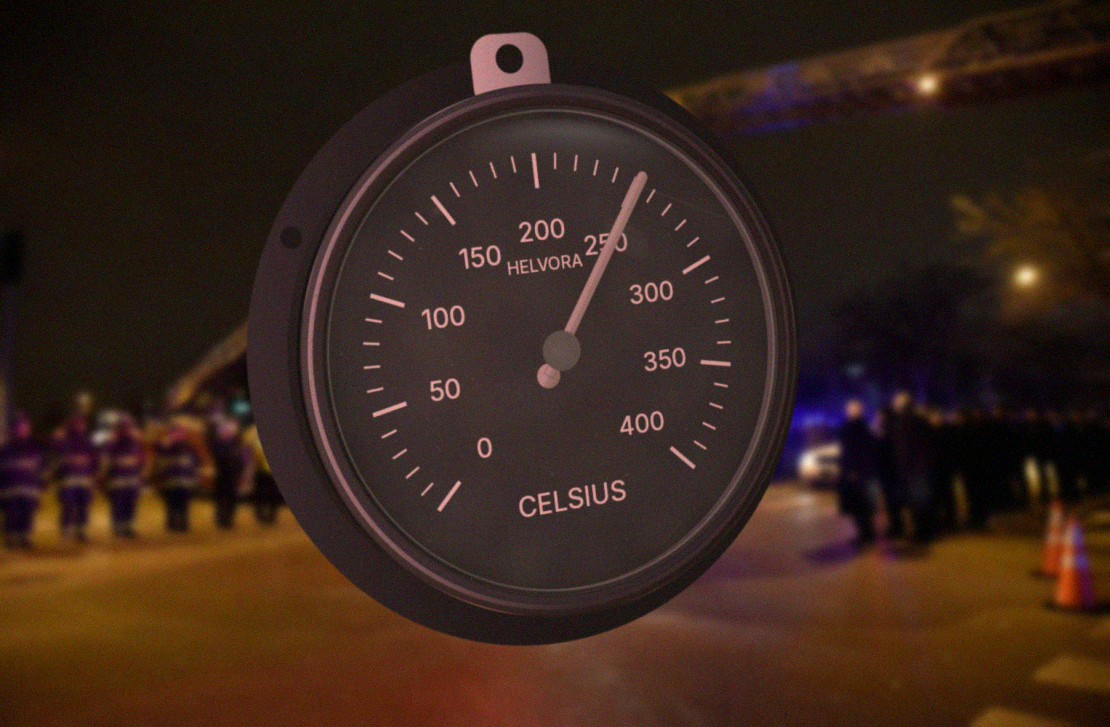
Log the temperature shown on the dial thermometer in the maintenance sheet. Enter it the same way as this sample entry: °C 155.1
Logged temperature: °C 250
